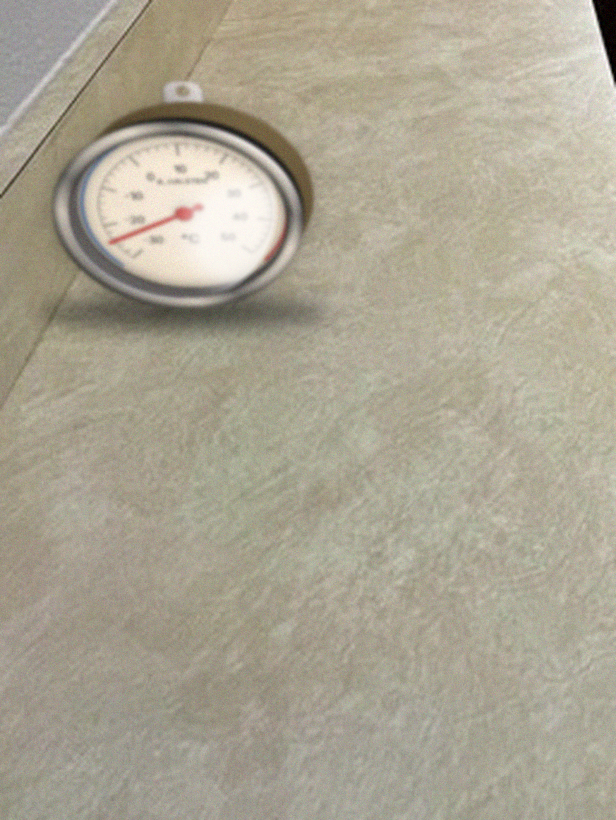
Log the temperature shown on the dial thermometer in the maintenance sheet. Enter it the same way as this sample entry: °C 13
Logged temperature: °C -24
